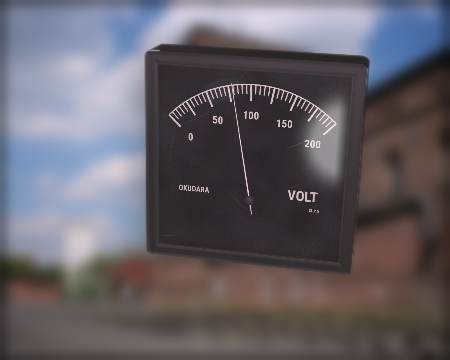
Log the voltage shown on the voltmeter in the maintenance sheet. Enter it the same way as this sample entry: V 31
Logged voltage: V 80
